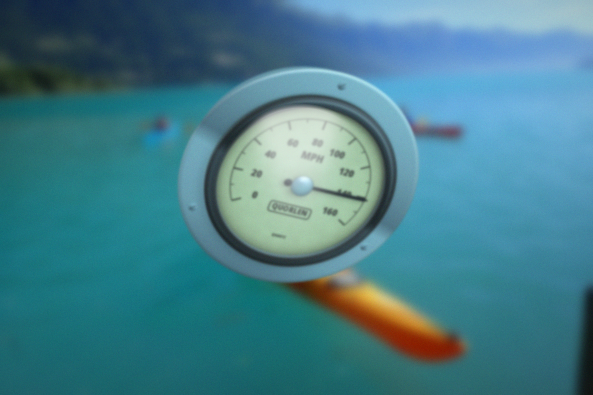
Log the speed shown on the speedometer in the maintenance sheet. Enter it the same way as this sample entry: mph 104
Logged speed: mph 140
